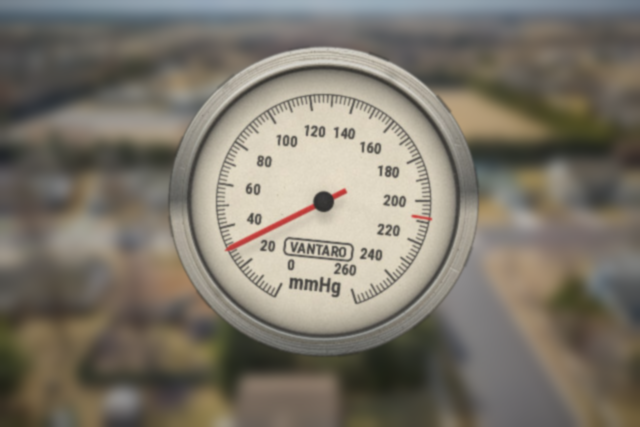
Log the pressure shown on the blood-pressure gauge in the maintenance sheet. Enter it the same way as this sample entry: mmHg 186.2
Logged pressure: mmHg 30
